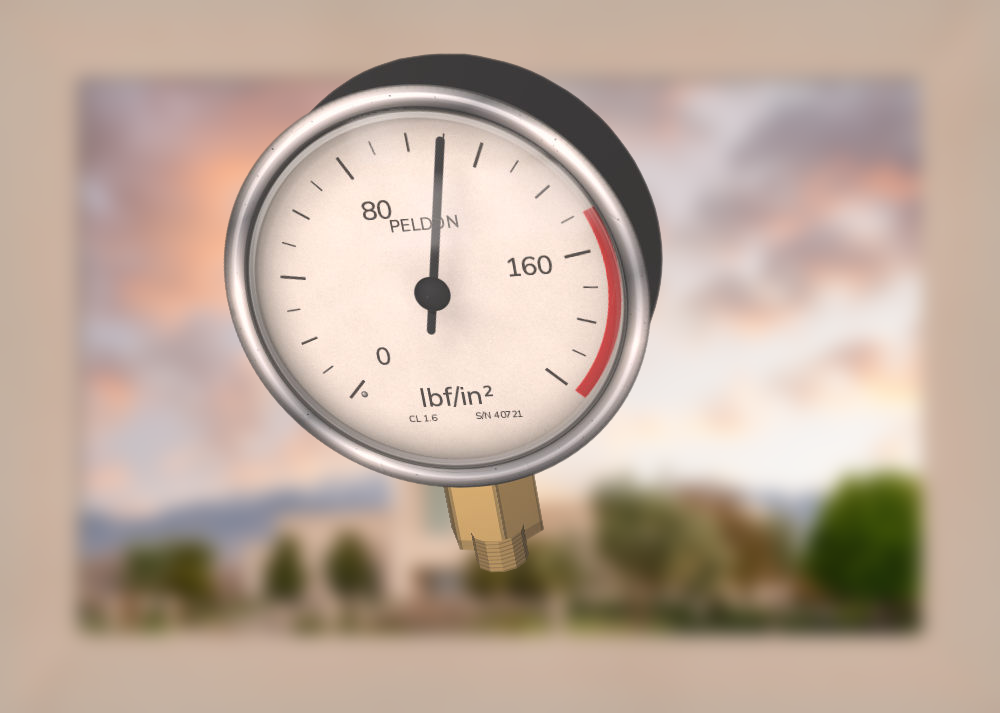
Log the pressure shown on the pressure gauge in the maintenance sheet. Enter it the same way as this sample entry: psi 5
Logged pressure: psi 110
